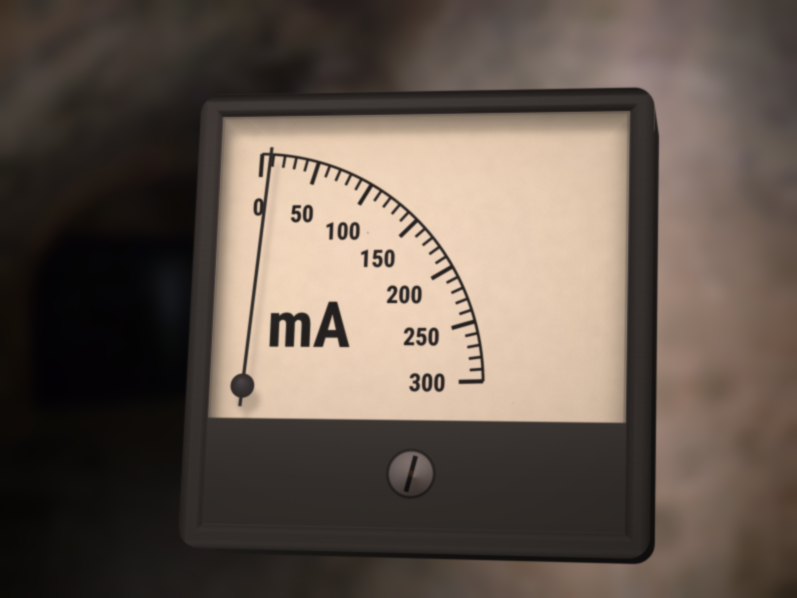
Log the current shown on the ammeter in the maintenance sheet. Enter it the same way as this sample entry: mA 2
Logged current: mA 10
